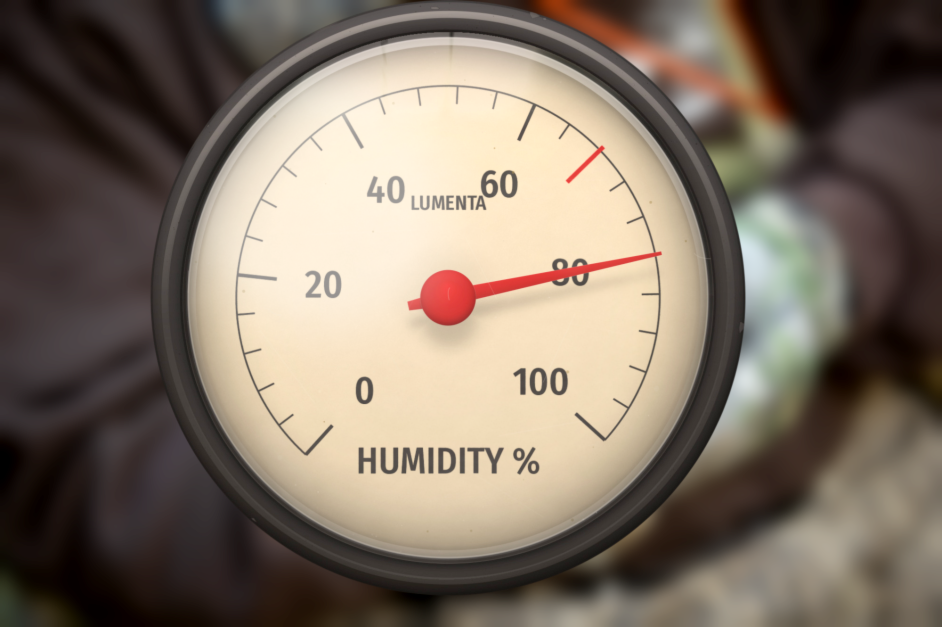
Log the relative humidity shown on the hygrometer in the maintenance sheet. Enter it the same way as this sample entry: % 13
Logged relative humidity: % 80
